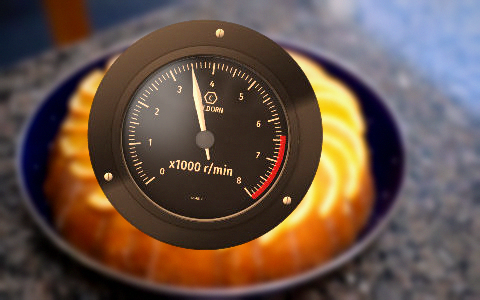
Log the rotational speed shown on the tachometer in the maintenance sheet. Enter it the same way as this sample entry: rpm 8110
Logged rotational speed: rpm 3500
